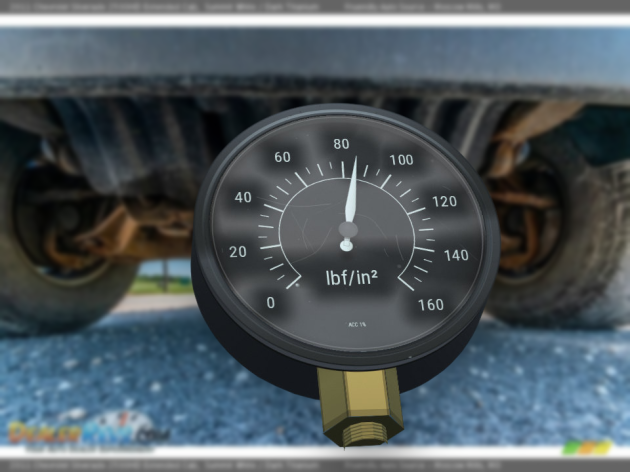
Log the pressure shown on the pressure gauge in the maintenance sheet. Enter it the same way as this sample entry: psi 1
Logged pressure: psi 85
